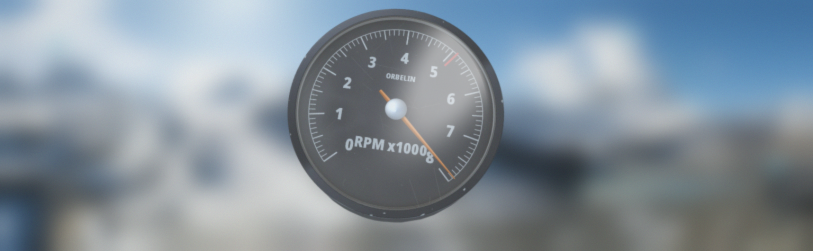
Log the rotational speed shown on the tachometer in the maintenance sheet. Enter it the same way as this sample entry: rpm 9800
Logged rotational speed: rpm 7900
